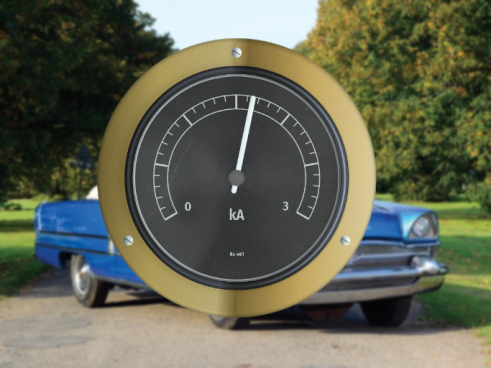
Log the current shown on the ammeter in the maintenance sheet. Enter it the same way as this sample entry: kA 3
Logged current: kA 1.65
